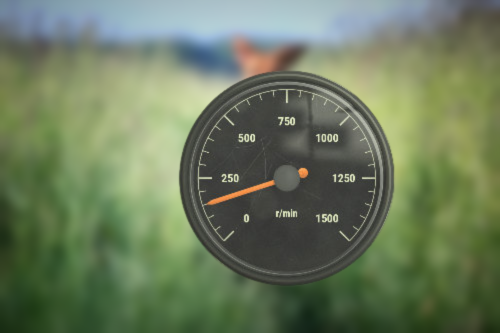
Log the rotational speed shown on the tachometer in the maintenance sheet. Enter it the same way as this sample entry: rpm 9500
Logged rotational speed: rpm 150
